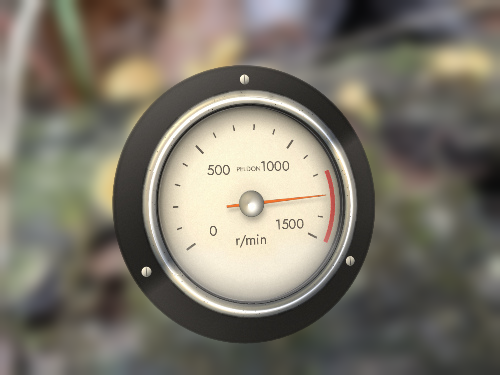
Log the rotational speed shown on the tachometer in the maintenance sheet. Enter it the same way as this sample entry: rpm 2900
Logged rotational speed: rpm 1300
